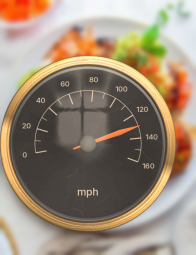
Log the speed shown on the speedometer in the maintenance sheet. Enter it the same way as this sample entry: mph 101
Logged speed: mph 130
